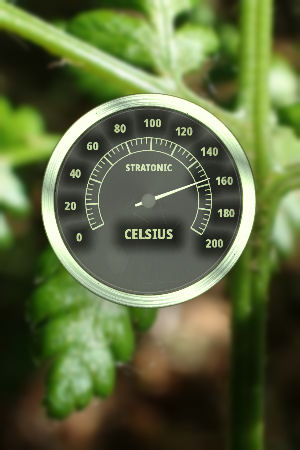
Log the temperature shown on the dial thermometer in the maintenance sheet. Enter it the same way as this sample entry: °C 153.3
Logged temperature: °C 156
